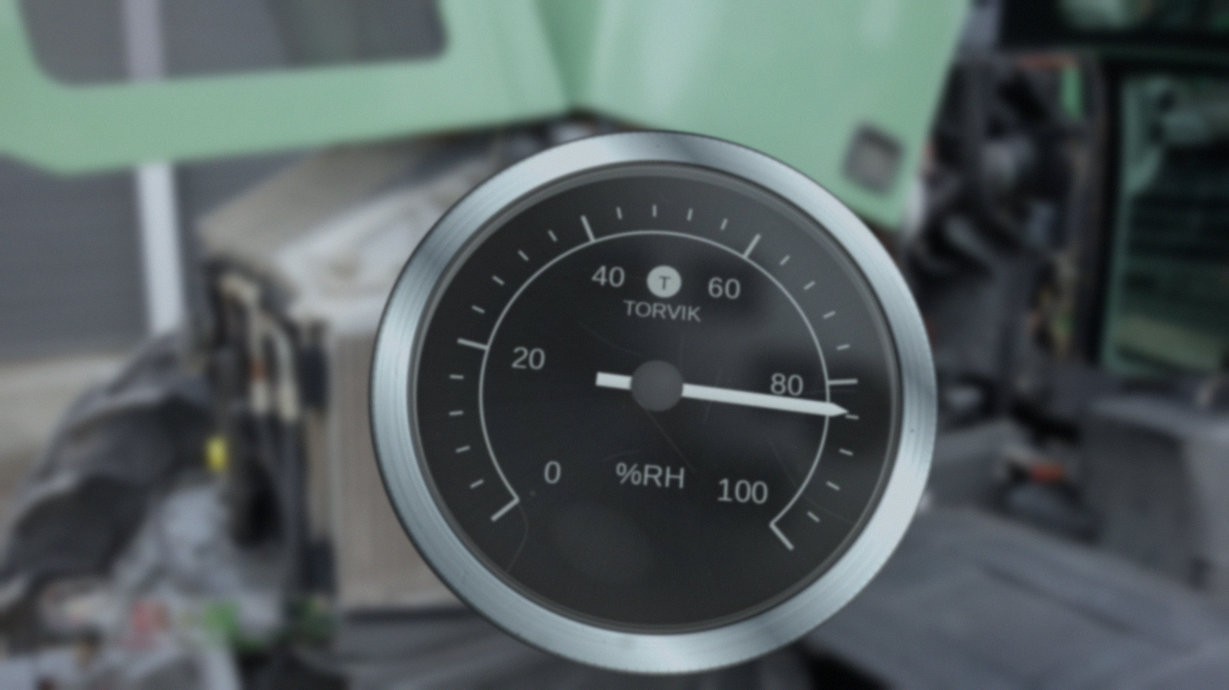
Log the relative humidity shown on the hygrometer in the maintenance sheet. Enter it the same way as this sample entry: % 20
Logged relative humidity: % 84
